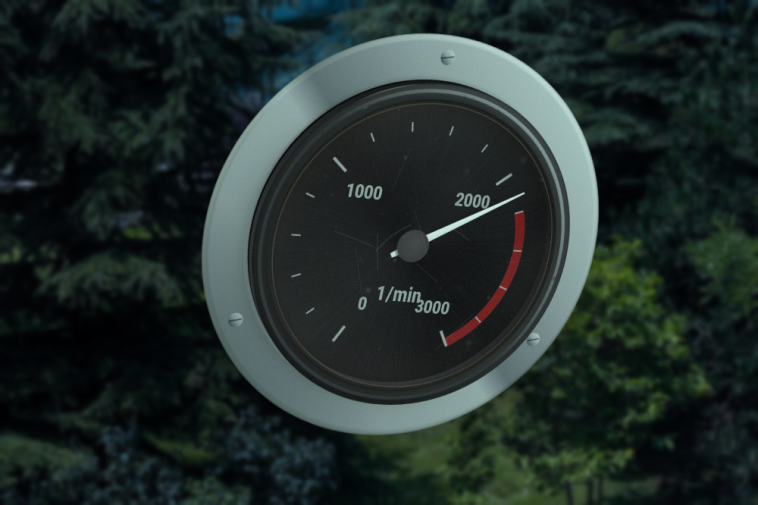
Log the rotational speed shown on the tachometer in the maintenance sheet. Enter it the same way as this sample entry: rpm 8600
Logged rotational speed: rpm 2100
